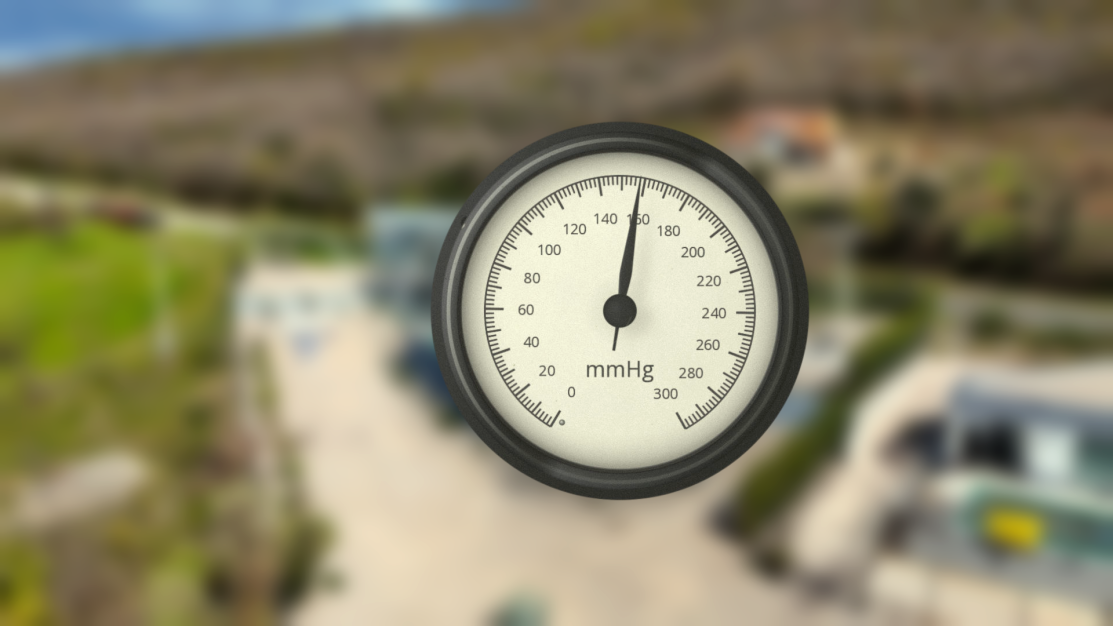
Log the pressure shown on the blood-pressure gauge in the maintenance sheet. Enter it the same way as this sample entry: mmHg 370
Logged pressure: mmHg 158
